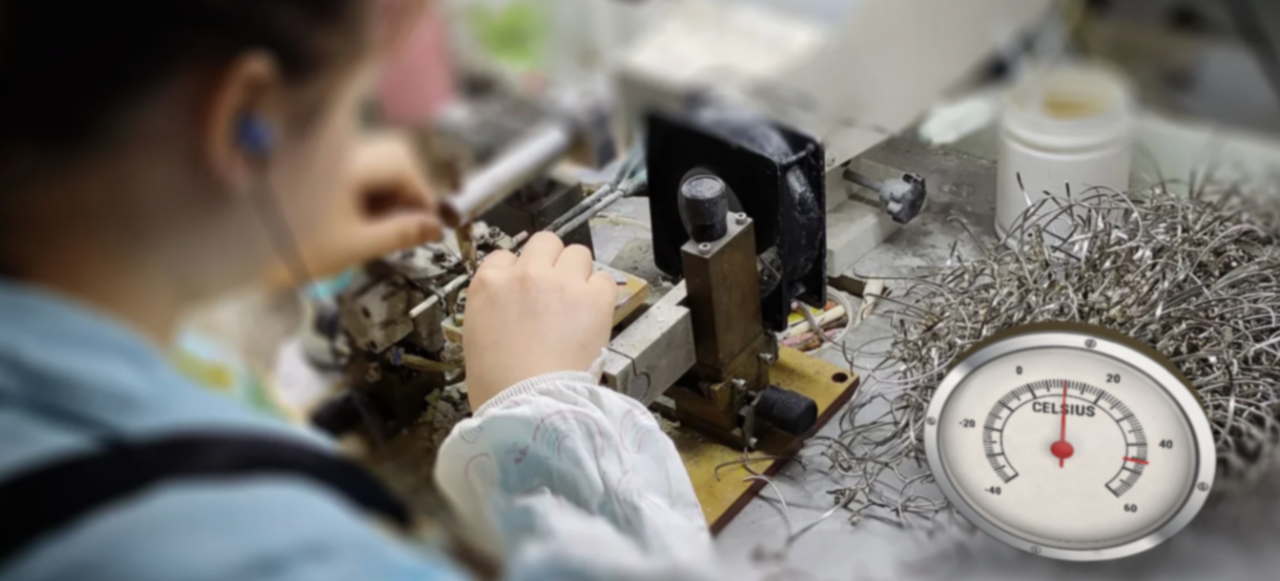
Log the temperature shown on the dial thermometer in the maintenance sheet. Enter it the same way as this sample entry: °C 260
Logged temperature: °C 10
